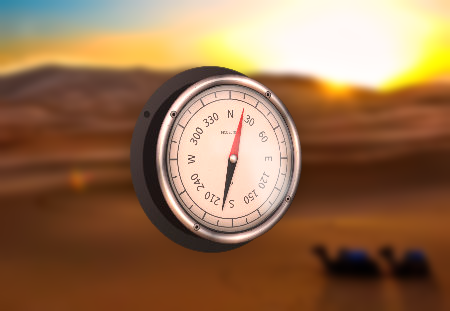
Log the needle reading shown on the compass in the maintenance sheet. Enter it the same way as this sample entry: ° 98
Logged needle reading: ° 15
